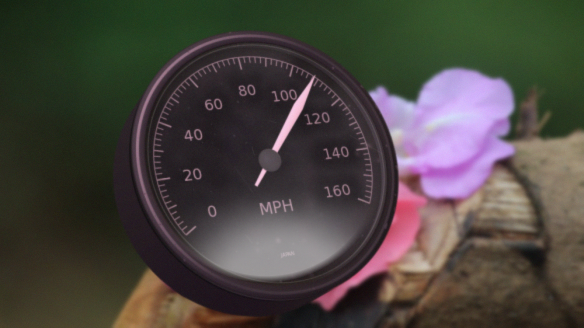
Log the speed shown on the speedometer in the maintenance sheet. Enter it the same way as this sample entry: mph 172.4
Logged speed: mph 108
